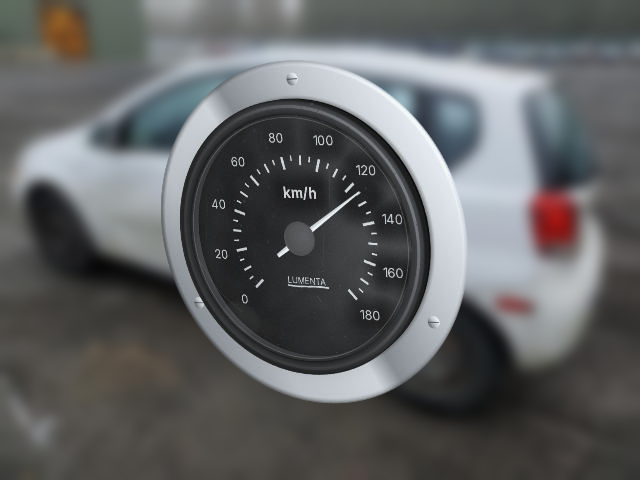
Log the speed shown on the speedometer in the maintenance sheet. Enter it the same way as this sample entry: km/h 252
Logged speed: km/h 125
